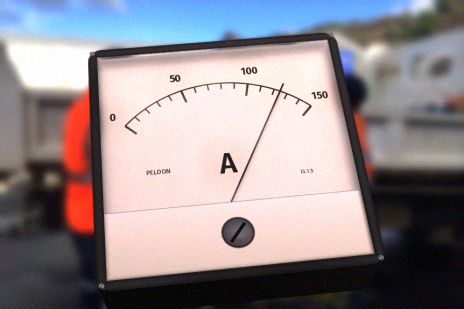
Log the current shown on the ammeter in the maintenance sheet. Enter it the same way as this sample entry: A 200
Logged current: A 125
